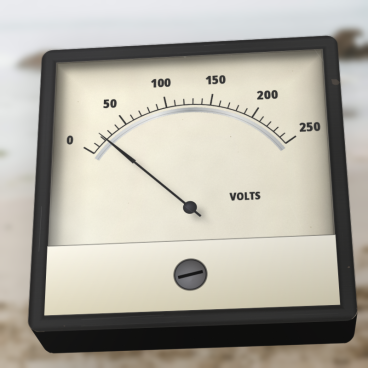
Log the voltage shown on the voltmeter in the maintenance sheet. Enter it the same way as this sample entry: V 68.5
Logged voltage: V 20
